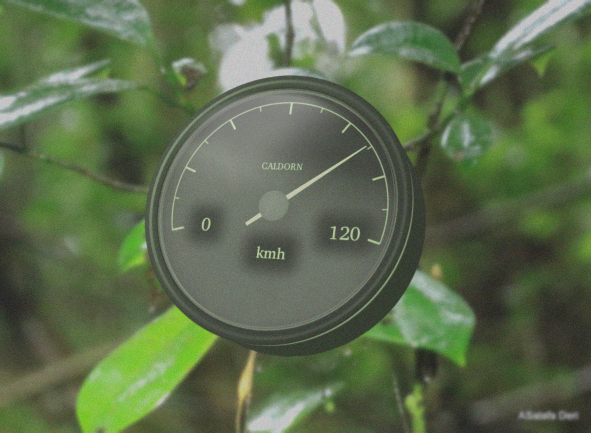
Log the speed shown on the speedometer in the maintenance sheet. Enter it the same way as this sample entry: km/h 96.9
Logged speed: km/h 90
